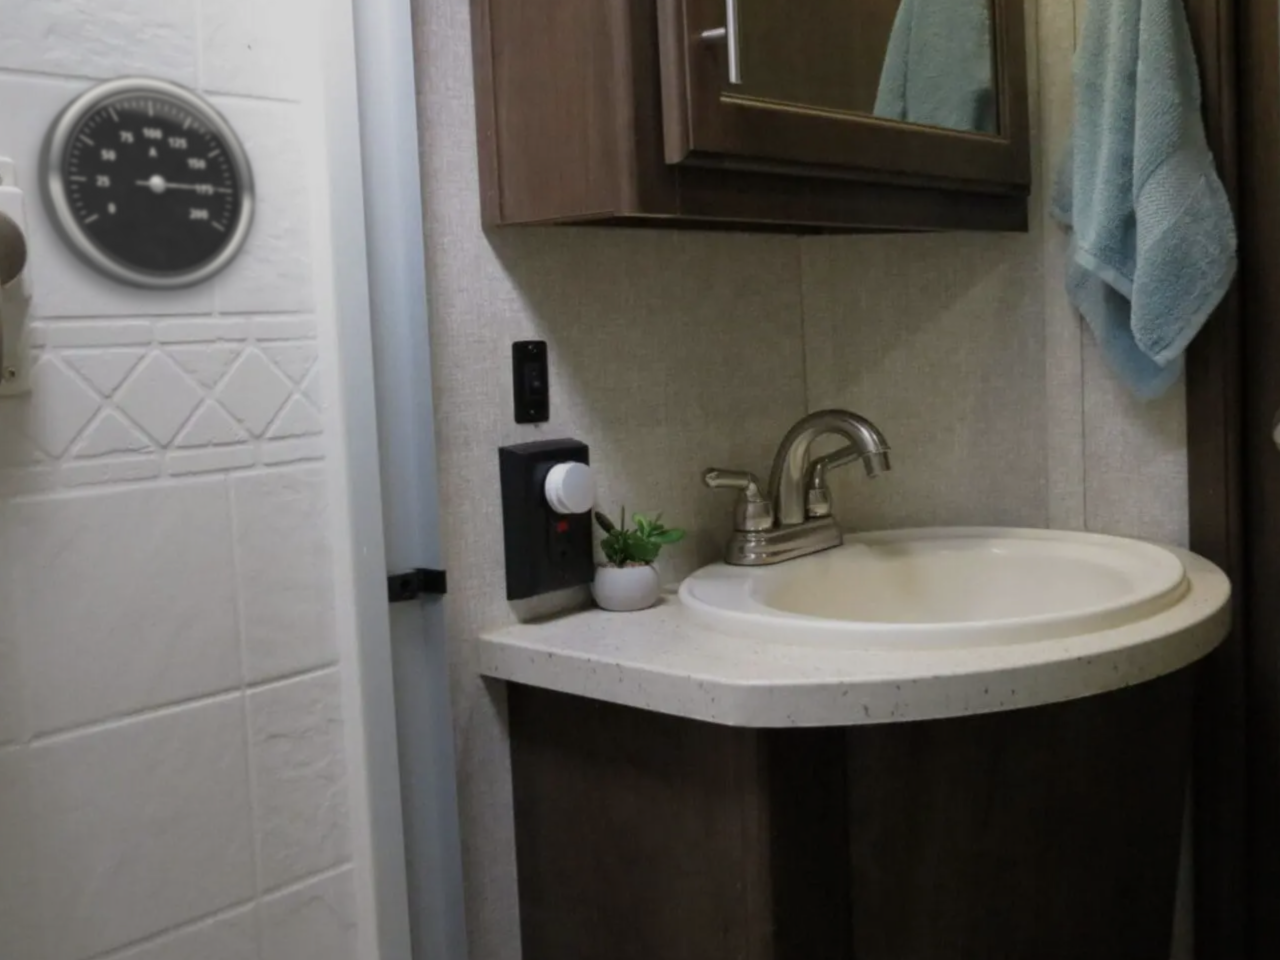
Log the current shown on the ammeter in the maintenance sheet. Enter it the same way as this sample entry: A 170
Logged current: A 175
